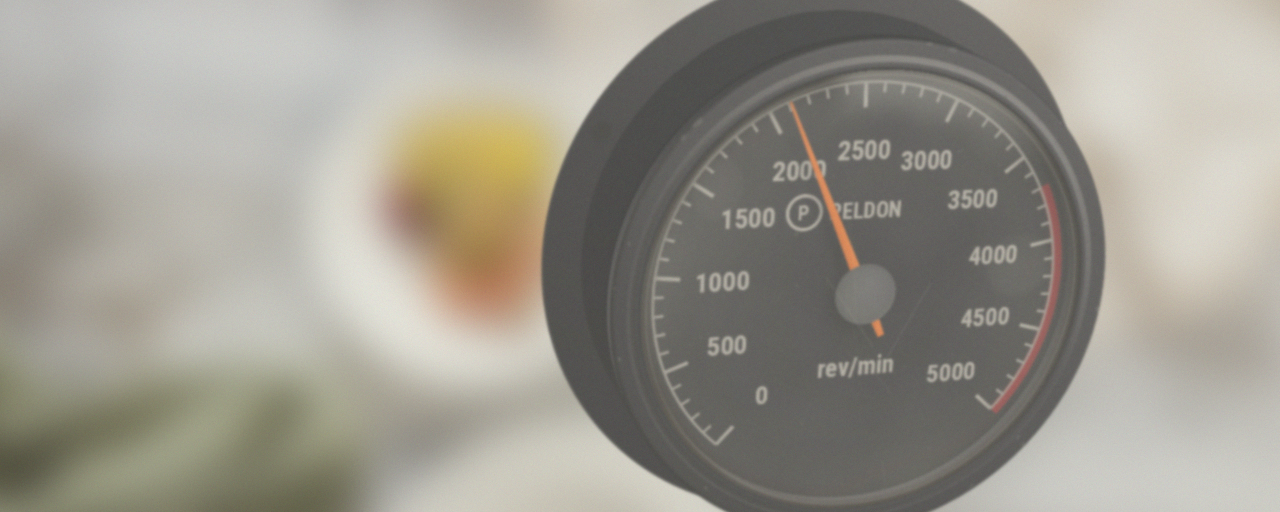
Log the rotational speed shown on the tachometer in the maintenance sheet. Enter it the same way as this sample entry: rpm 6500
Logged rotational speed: rpm 2100
